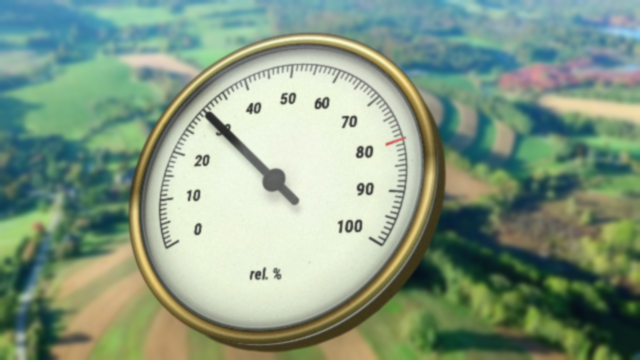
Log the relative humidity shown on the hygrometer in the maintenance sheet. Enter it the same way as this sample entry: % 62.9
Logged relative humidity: % 30
